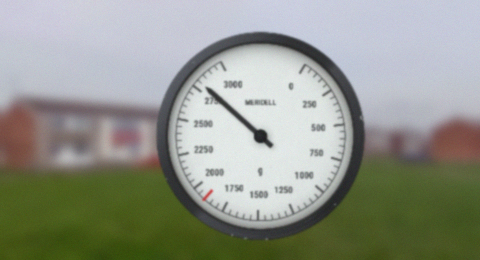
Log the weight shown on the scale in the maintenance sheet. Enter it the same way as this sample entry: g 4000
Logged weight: g 2800
